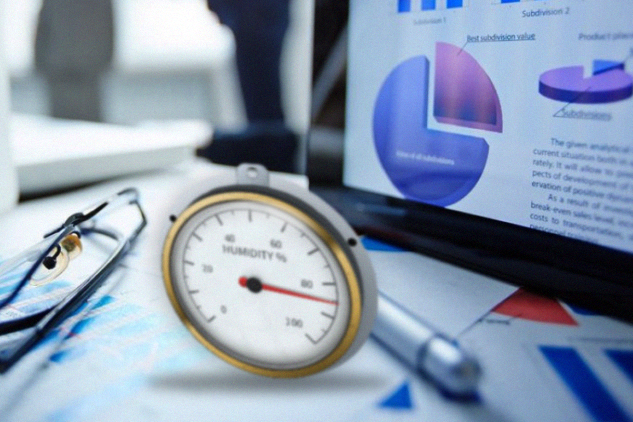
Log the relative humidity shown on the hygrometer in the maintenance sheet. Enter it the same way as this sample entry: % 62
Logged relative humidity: % 85
